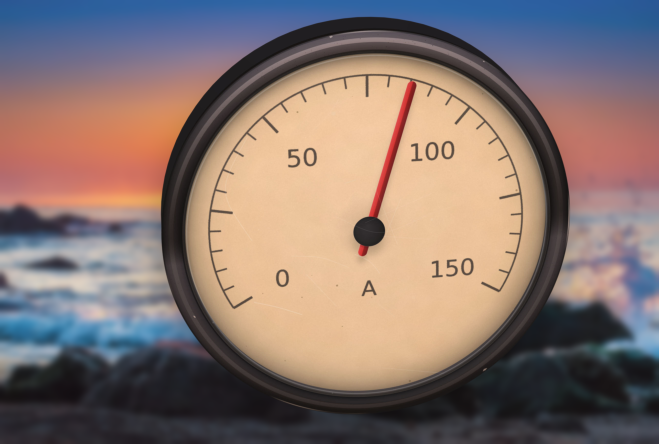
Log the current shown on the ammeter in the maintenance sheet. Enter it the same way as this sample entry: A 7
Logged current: A 85
